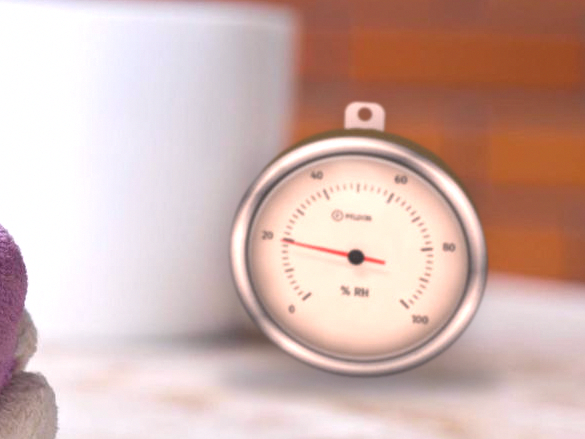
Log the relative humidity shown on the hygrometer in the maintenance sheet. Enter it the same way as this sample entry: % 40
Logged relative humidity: % 20
